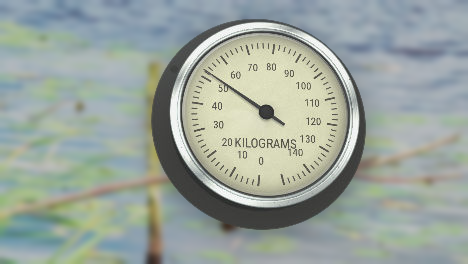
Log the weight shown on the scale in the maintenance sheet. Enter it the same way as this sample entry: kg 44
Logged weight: kg 52
